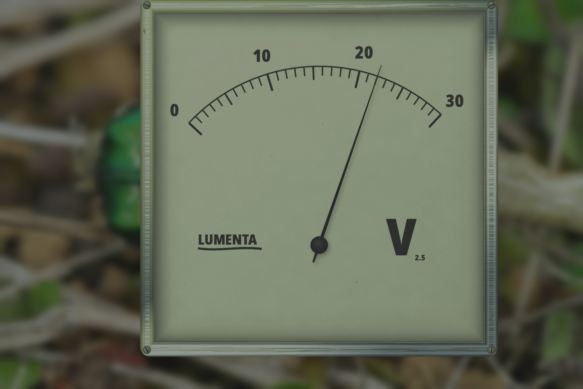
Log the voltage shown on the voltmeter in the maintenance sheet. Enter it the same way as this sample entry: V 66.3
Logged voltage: V 22
